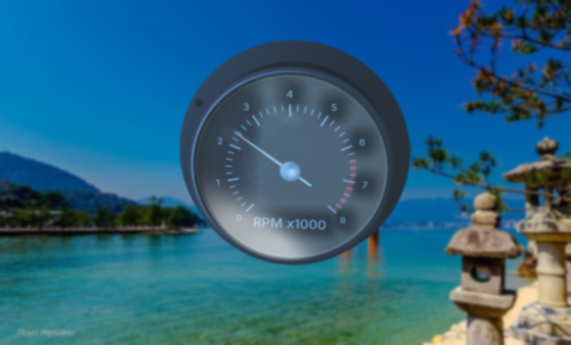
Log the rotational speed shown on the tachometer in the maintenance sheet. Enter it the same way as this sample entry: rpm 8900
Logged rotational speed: rpm 2400
